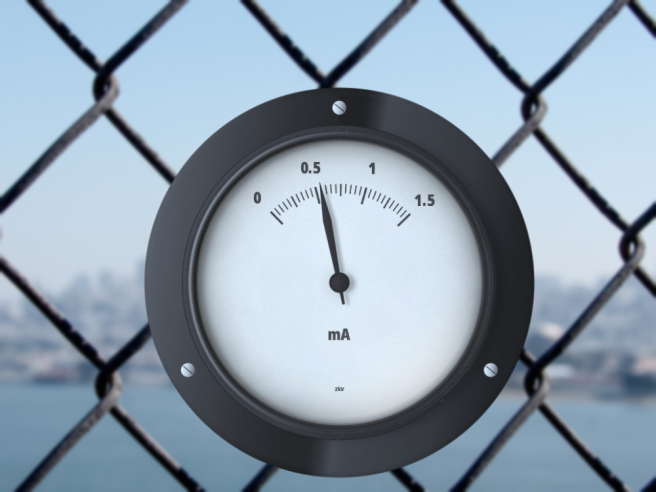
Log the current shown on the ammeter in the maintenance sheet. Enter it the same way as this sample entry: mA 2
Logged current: mA 0.55
